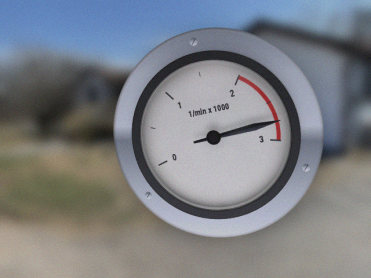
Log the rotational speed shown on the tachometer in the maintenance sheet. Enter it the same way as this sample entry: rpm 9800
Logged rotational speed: rpm 2750
